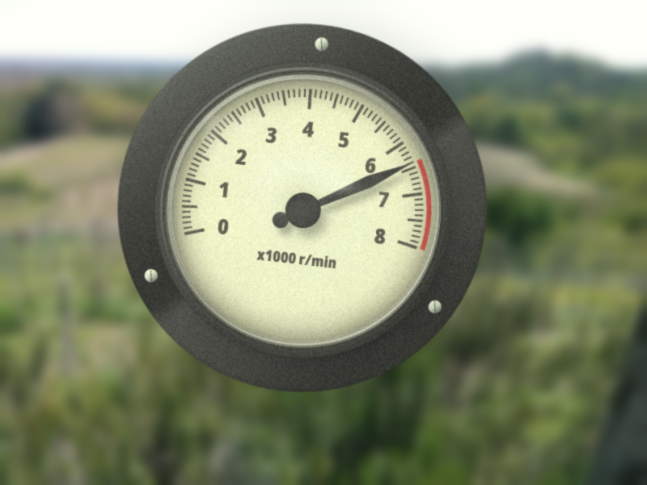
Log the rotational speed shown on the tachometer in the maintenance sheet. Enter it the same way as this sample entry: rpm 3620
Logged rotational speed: rpm 6400
